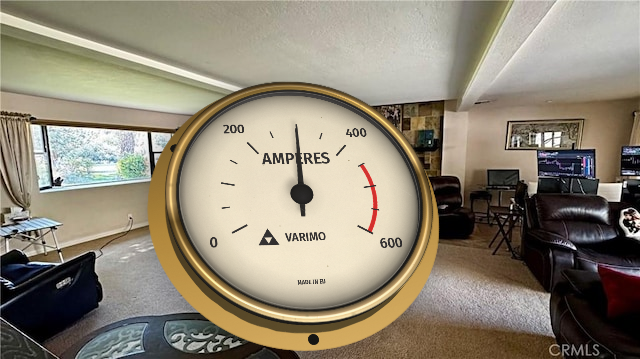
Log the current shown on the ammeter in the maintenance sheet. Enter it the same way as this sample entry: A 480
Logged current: A 300
